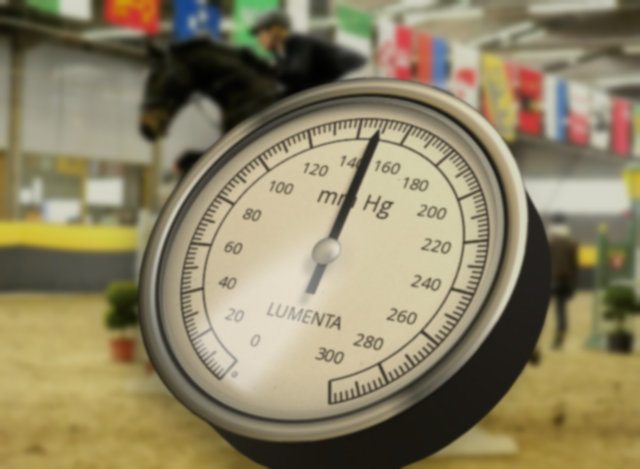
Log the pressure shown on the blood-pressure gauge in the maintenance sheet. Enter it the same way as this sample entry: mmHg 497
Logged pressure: mmHg 150
